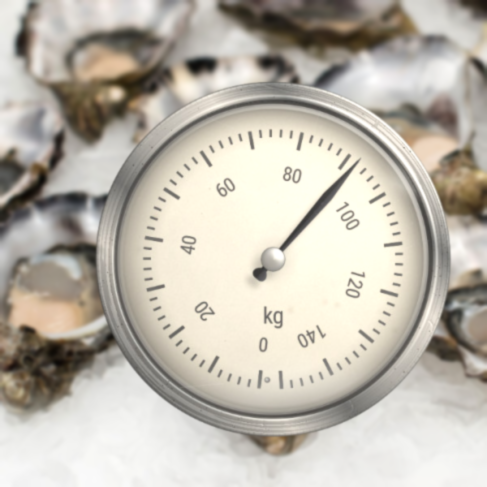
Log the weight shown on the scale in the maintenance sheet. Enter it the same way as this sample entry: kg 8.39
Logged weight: kg 92
